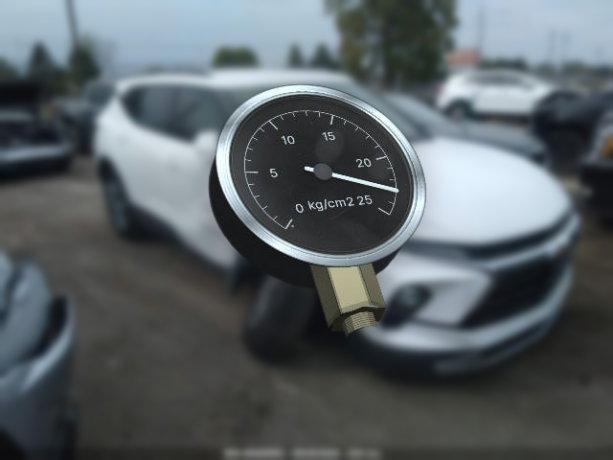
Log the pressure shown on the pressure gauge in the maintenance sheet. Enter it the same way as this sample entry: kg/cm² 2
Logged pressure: kg/cm² 23
